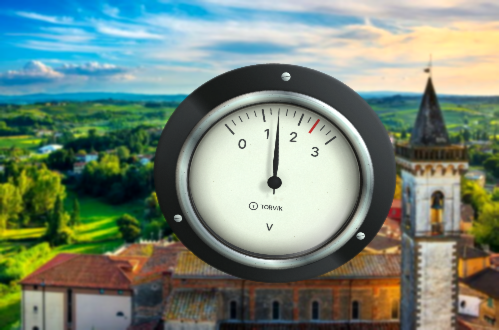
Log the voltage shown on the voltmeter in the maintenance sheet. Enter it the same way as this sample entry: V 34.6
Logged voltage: V 1.4
